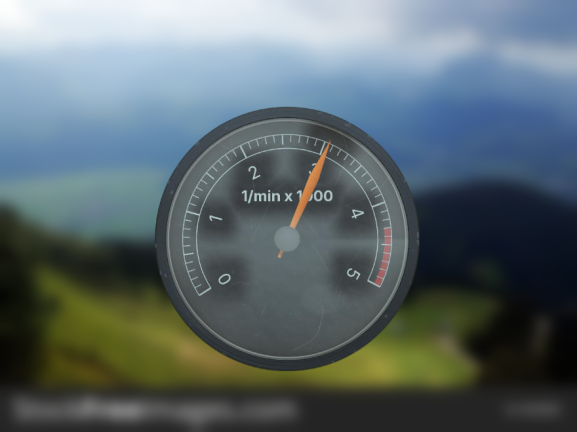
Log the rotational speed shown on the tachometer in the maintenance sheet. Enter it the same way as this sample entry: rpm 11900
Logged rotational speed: rpm 3050
